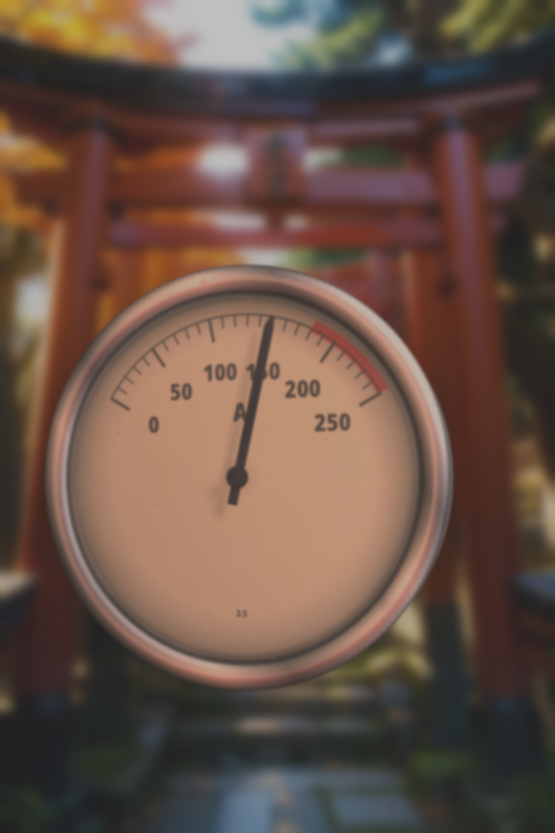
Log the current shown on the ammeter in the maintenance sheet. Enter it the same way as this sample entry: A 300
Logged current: A 150
